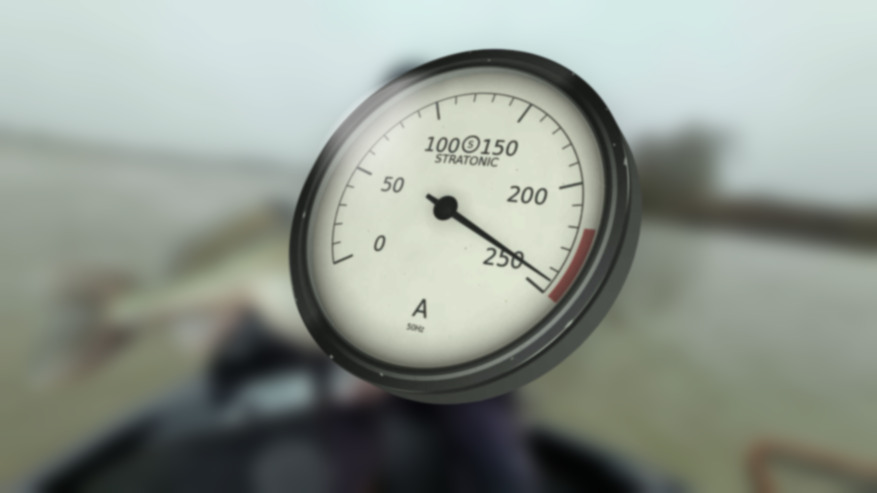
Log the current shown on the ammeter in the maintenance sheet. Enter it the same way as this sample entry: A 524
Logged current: A 245
